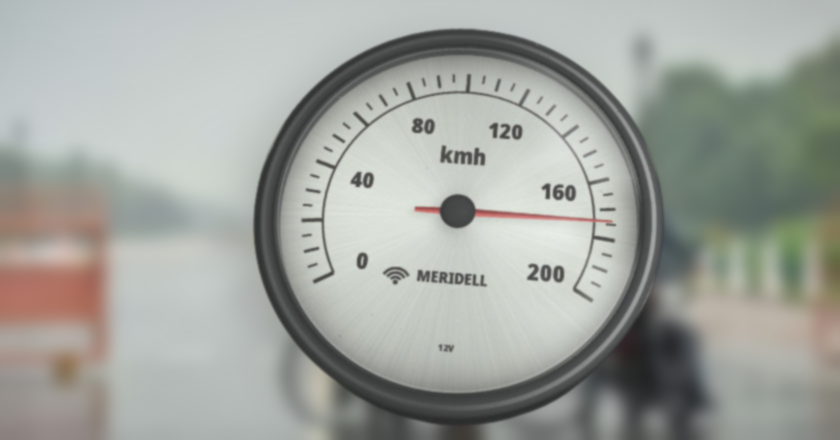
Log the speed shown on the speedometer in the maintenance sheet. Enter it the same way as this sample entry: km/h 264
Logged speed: km/h 175
